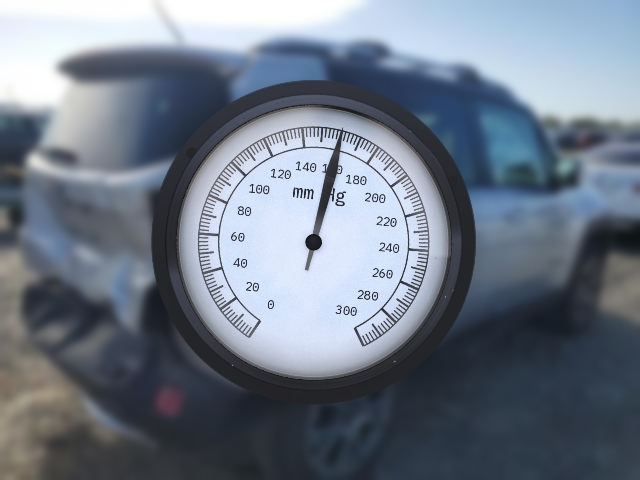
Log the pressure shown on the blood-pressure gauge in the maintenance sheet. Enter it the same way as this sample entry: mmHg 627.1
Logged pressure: mmHg 160
